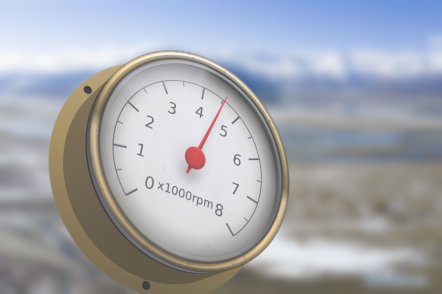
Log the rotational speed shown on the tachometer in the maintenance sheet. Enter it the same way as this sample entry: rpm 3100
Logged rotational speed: rpm 4500
